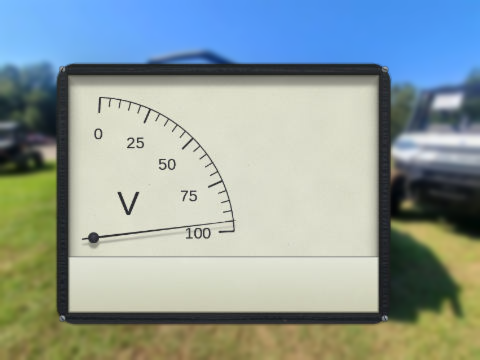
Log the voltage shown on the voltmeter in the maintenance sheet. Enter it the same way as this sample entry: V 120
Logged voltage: V 95
